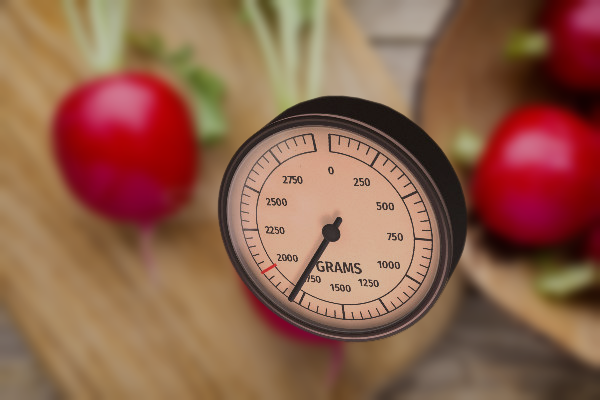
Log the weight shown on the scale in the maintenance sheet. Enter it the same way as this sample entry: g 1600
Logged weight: g 1800
